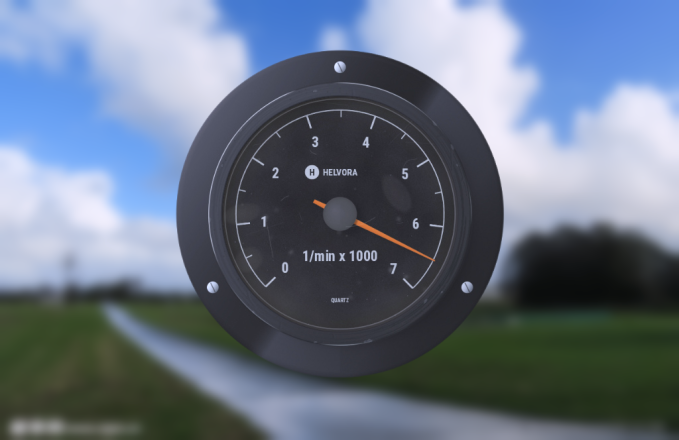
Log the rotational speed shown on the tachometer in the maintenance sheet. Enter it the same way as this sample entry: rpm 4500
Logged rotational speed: rpm 6500
